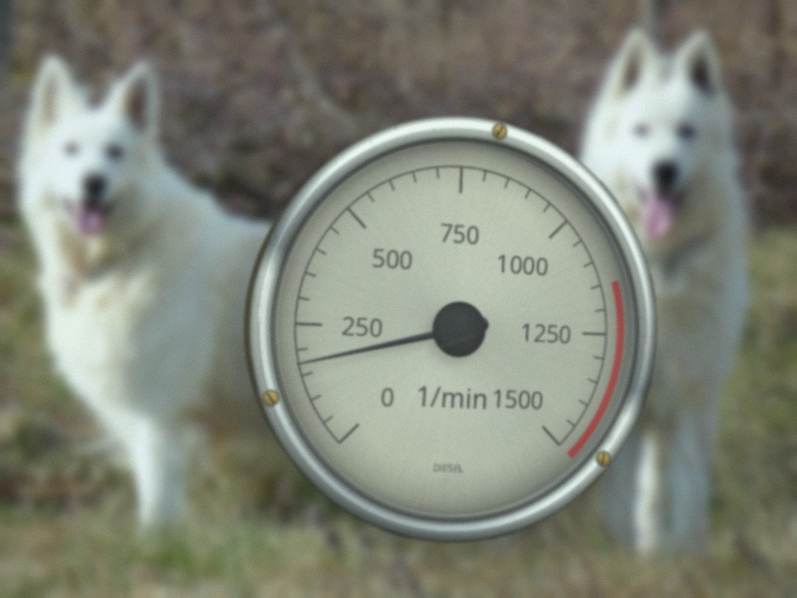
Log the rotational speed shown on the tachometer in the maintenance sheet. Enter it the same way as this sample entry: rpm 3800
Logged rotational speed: rpm 175
